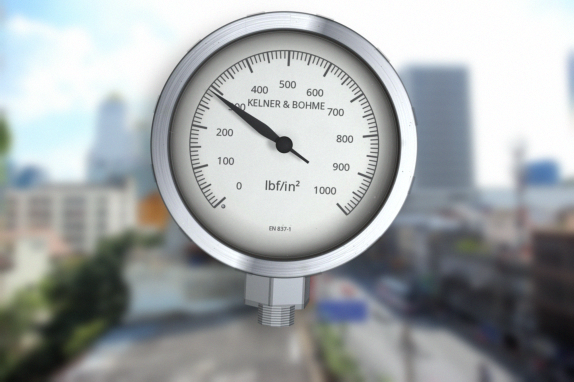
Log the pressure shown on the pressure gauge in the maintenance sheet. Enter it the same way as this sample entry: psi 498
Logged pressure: psi 290
